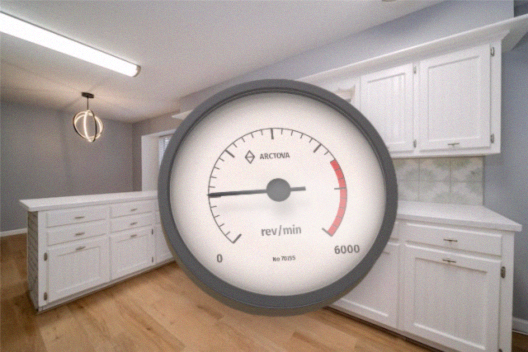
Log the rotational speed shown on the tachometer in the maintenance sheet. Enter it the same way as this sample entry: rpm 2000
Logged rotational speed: rpm 1000
